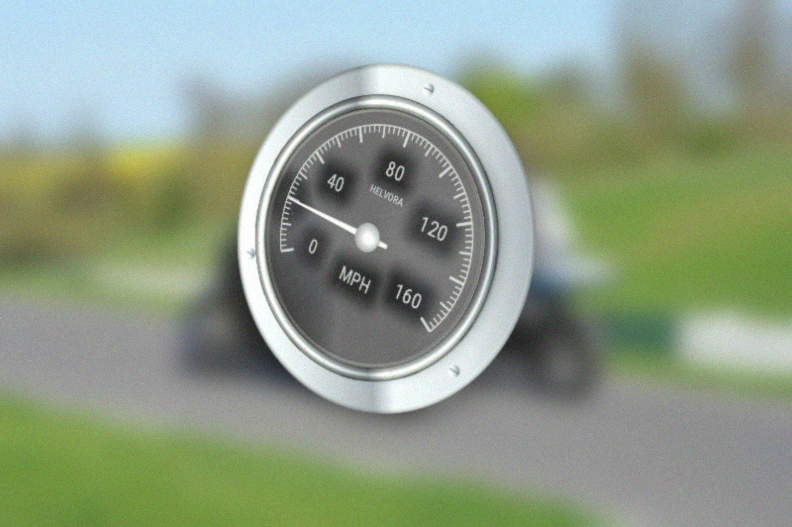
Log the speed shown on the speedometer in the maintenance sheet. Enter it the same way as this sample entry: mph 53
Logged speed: mph 20
